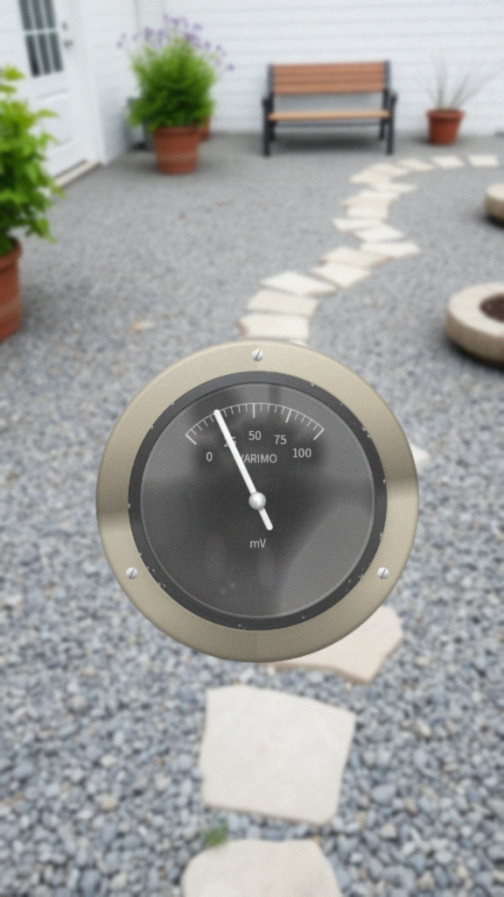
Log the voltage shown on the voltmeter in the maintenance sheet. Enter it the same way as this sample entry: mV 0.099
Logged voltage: mV 25
